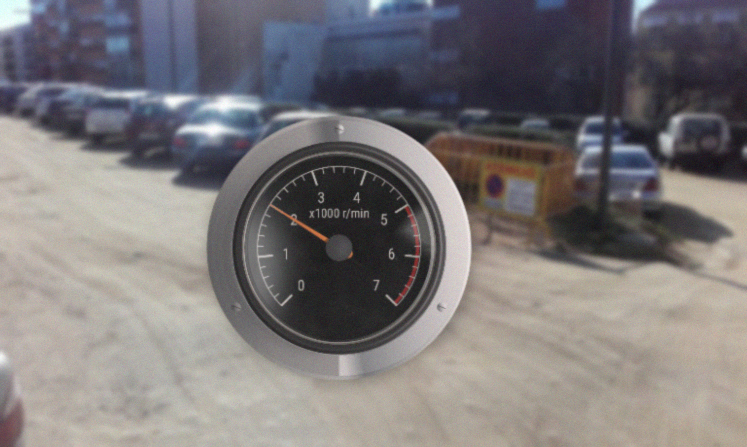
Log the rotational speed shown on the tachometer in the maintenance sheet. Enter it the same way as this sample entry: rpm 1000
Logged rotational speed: rpm 2000
